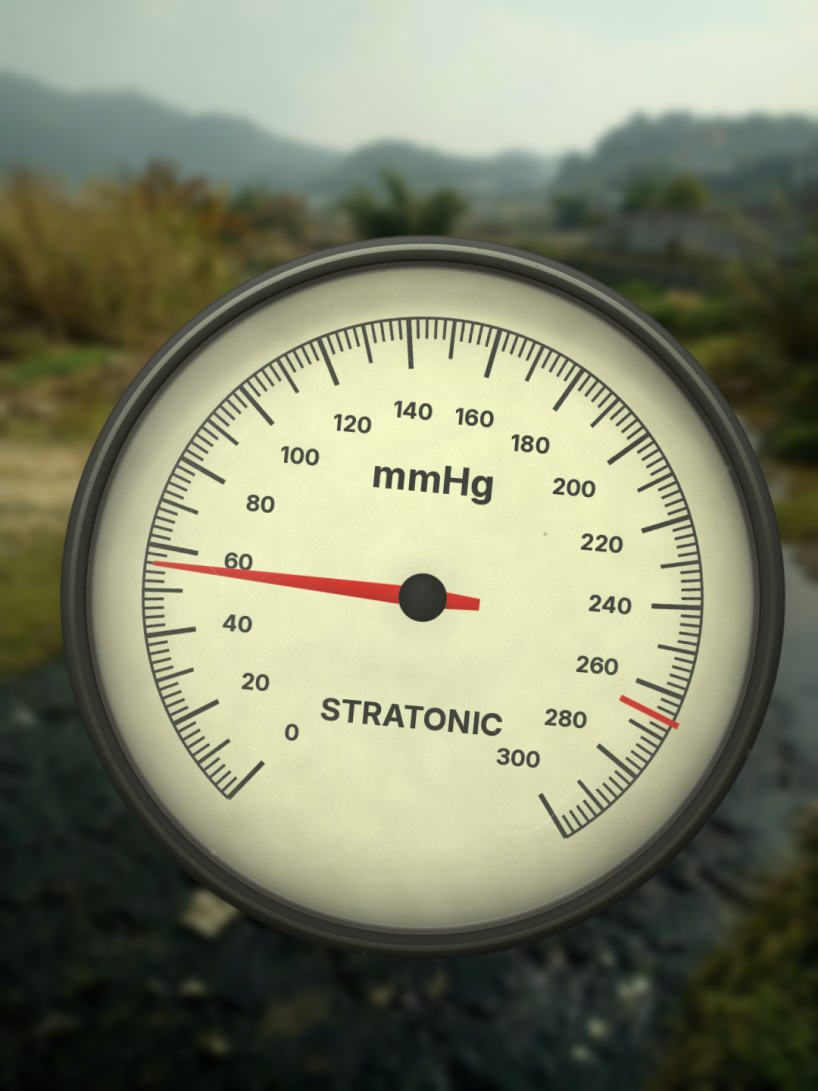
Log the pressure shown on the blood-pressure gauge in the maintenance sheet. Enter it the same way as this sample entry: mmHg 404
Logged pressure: mmHg 56
